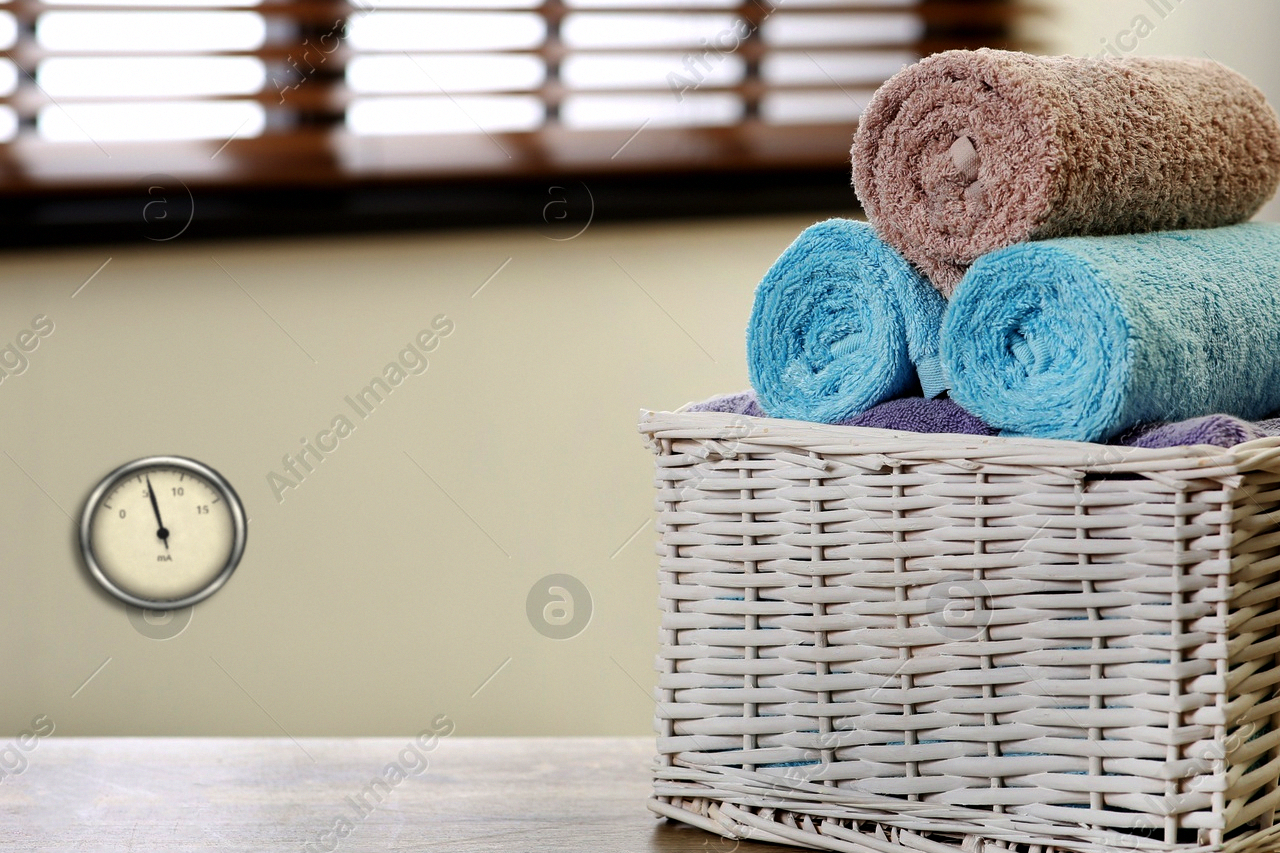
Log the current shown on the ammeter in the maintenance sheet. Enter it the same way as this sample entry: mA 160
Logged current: mA 6
